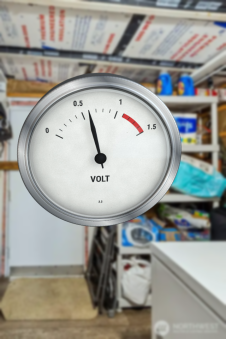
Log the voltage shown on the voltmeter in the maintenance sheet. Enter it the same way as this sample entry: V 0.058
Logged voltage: V 0.6
